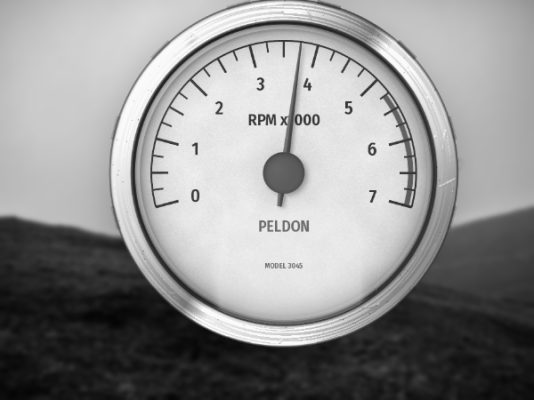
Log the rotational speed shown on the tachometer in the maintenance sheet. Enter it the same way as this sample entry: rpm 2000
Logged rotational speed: rpm 3750
